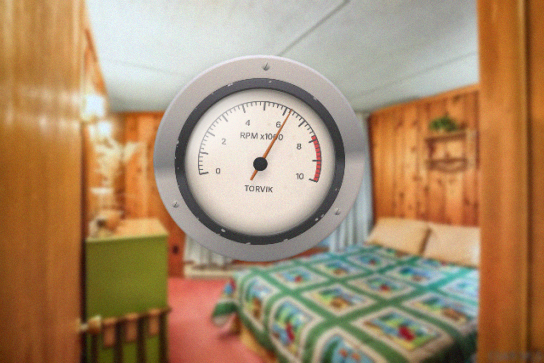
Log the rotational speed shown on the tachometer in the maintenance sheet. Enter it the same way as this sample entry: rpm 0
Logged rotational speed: rpm 6200
